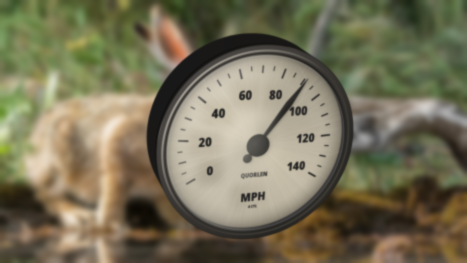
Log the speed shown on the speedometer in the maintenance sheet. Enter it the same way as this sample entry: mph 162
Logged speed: mph 90
